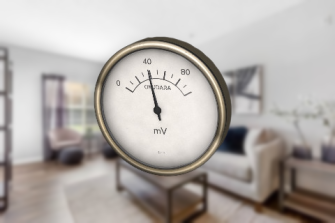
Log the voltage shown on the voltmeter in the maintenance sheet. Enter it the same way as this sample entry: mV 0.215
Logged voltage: mV 40
